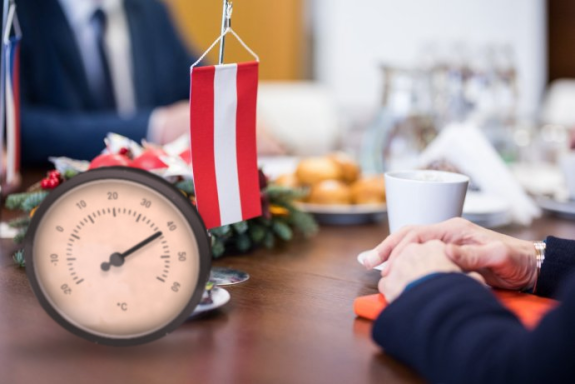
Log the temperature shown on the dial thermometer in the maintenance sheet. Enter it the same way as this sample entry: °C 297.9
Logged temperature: °C 40
